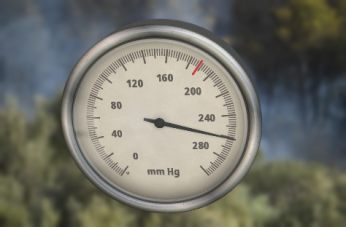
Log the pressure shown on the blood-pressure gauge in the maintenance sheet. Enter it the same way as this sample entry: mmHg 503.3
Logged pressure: mmHg 260
